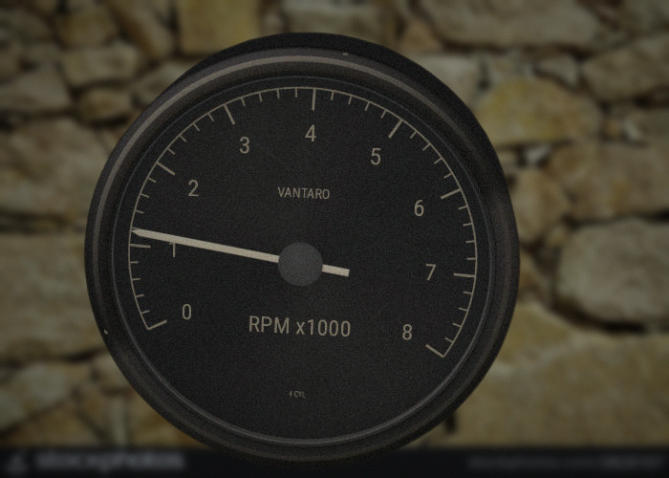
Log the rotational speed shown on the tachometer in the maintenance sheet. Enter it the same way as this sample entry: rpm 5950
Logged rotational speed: rpm 1200
